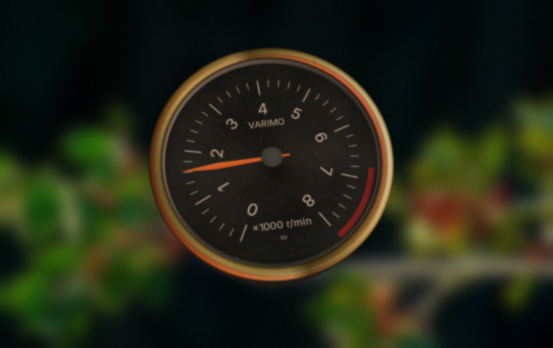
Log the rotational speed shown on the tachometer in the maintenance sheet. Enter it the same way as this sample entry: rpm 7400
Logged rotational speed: rpm 1600
